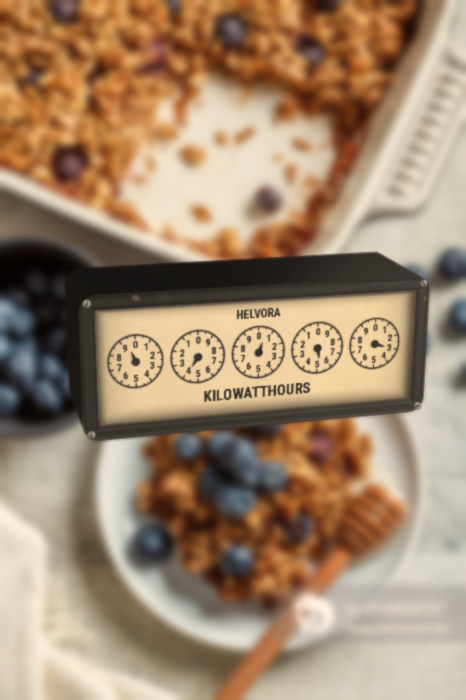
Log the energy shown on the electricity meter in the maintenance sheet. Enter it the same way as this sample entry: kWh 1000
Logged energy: kWh 94053
